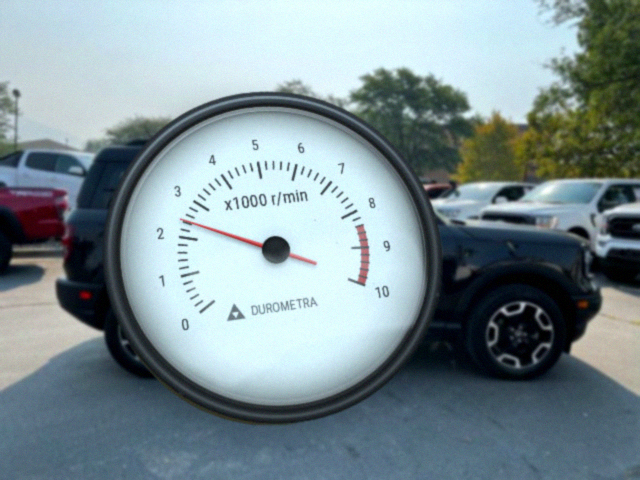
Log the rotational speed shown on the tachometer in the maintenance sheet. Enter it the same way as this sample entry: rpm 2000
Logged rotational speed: rpm 2400
